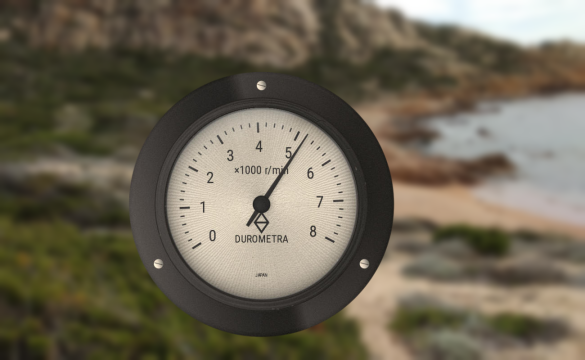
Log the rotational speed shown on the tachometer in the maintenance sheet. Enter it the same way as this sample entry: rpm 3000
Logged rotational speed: rpm 5200
